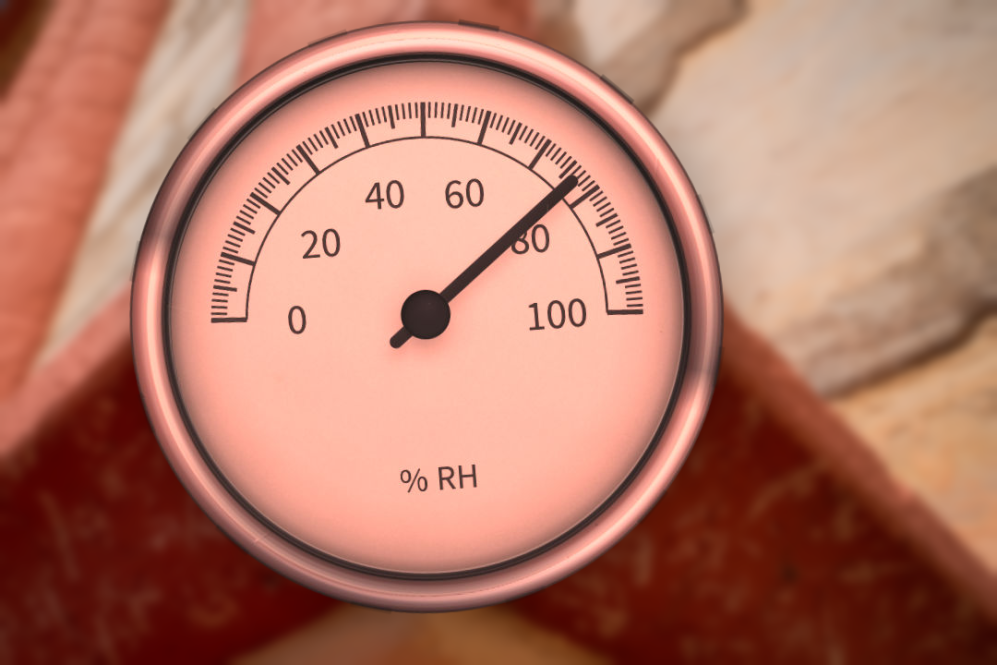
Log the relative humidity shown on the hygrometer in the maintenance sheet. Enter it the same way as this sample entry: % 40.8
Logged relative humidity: % 77
